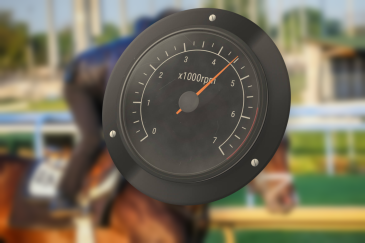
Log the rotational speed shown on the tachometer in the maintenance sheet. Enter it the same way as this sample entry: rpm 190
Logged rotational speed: rpm 4500
